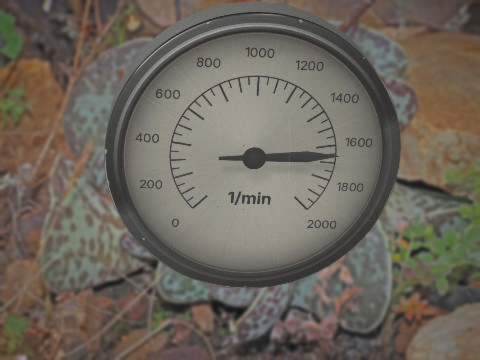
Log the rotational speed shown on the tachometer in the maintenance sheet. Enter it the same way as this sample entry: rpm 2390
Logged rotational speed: rpm 1650
